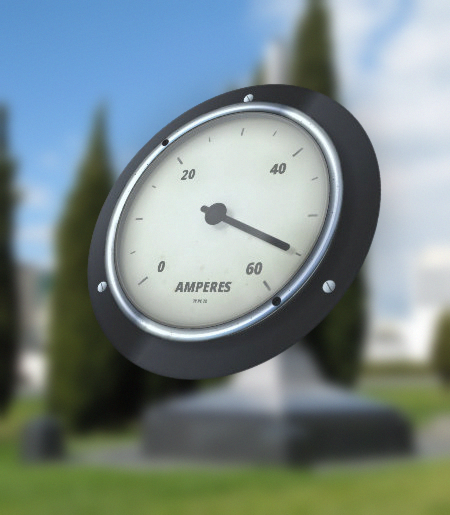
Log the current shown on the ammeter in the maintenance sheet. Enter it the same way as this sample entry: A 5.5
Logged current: A 55
